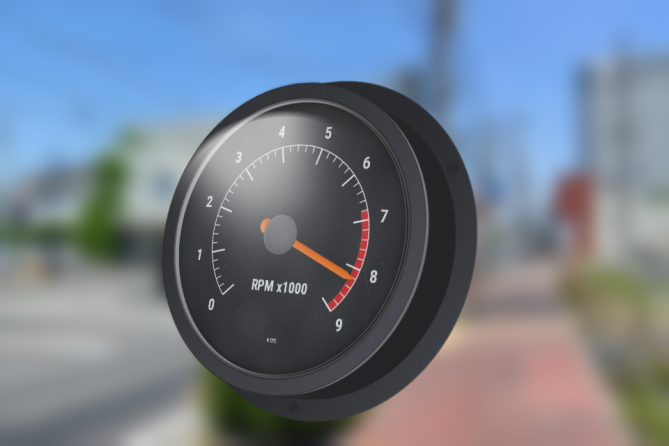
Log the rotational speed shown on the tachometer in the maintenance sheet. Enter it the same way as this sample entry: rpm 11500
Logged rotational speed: rpm 8200
